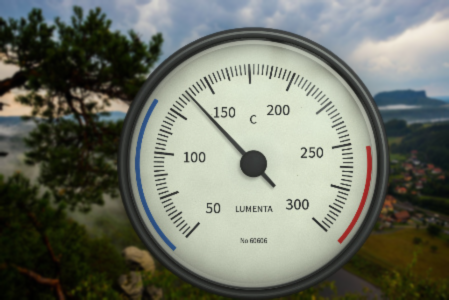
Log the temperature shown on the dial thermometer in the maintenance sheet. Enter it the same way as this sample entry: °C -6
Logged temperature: °C 137.5
